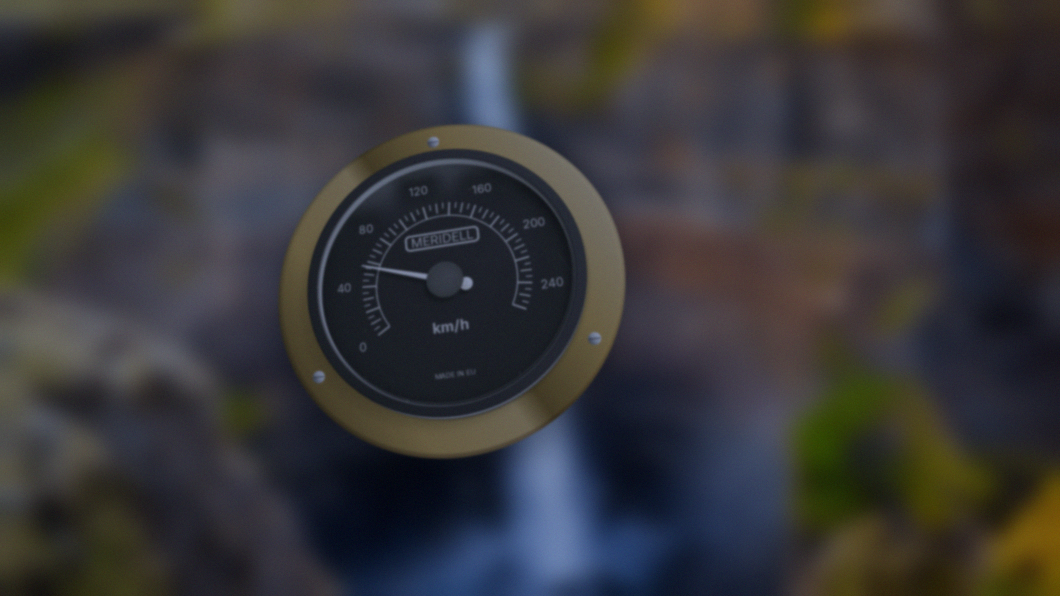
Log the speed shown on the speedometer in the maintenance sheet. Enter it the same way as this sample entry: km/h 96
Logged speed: km/h 55
